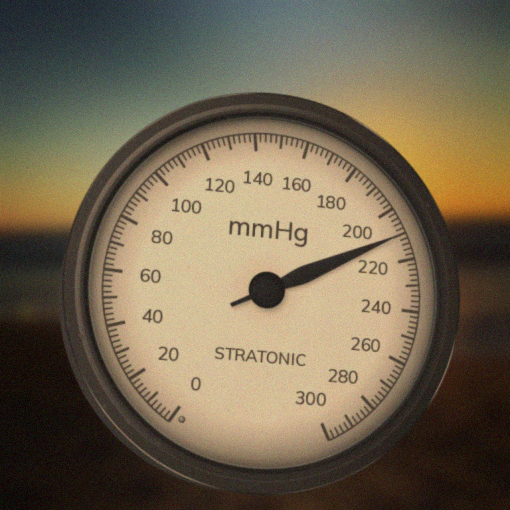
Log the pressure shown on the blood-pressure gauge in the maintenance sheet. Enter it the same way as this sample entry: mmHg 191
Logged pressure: mmHg 210
